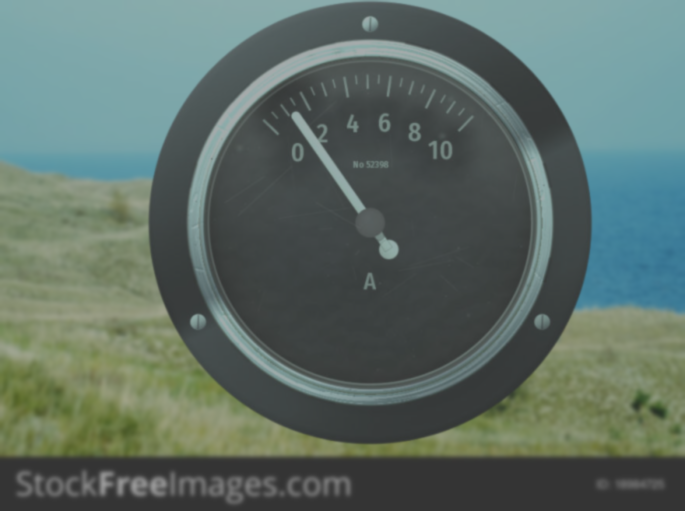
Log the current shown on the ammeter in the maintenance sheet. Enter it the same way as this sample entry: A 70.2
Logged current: A 1.25
